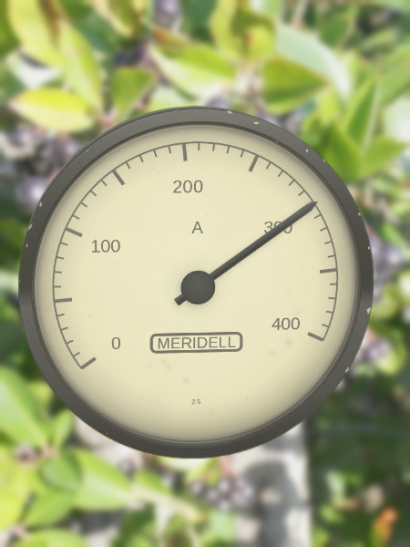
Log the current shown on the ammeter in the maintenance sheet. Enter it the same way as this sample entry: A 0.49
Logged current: A 300
